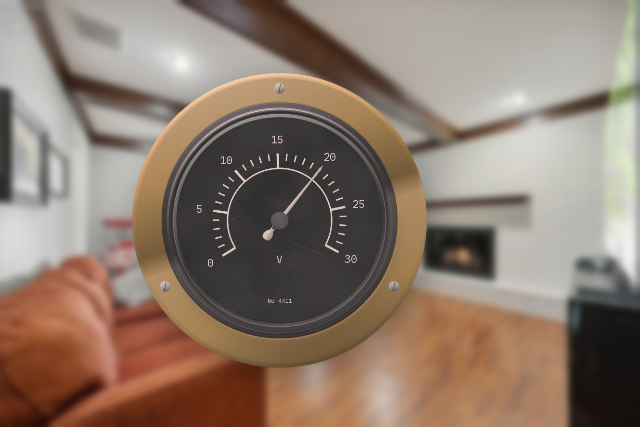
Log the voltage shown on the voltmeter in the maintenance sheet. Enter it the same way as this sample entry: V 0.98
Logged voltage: V 20
